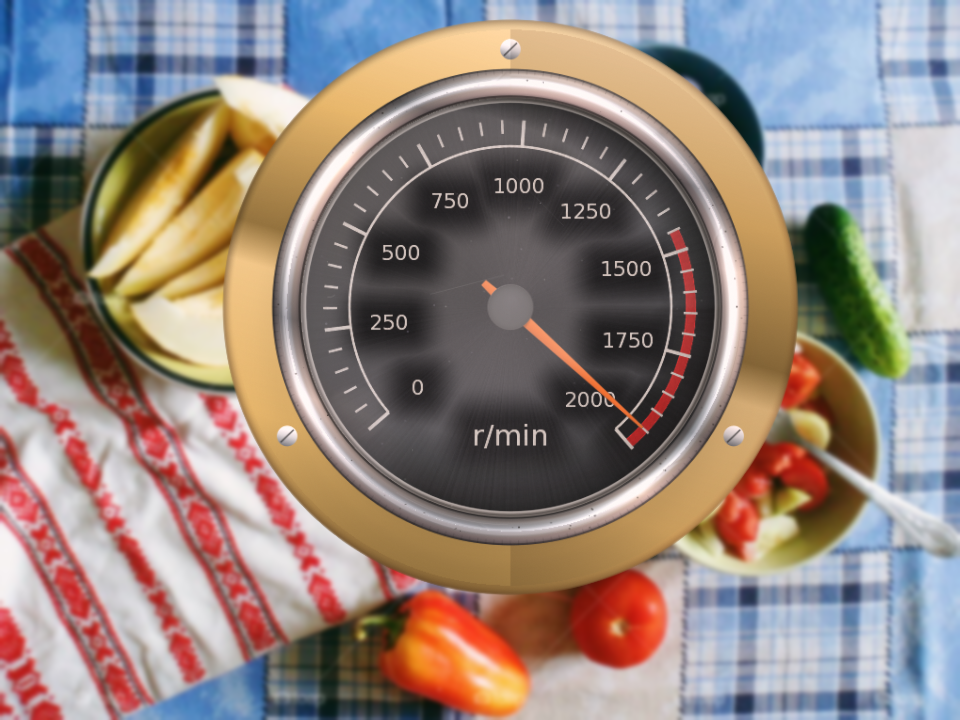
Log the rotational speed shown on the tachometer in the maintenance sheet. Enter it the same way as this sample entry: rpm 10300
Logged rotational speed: rpm 1950
